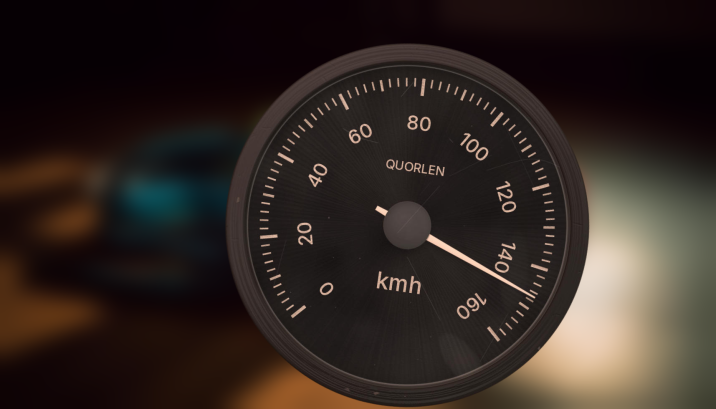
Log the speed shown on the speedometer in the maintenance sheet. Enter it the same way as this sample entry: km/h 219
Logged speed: km/h 147
